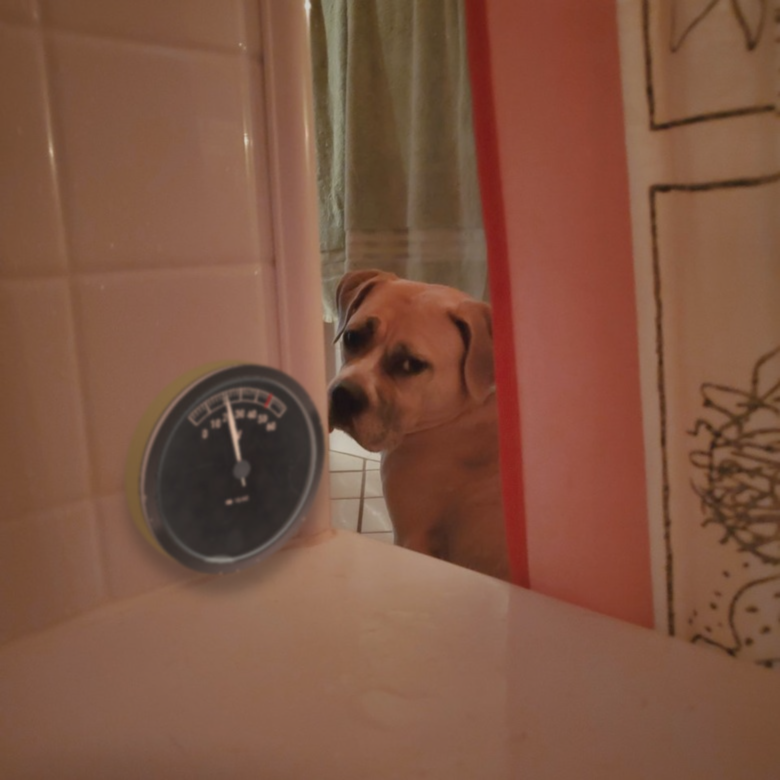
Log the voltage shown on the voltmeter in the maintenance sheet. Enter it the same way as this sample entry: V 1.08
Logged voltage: V 20
